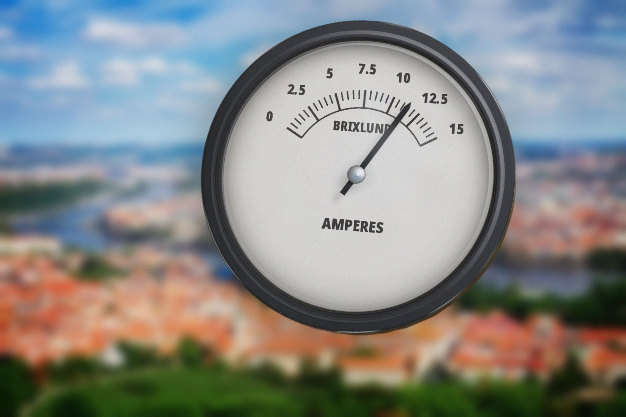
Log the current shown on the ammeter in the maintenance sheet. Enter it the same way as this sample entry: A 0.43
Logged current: A 11.5
